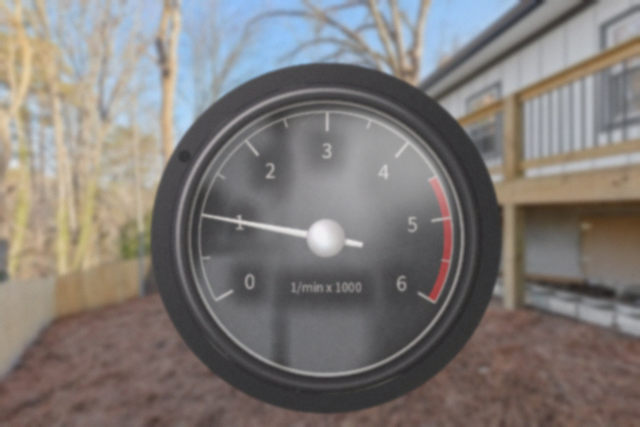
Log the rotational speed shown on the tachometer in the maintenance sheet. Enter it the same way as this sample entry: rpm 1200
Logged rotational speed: rpm 1000
